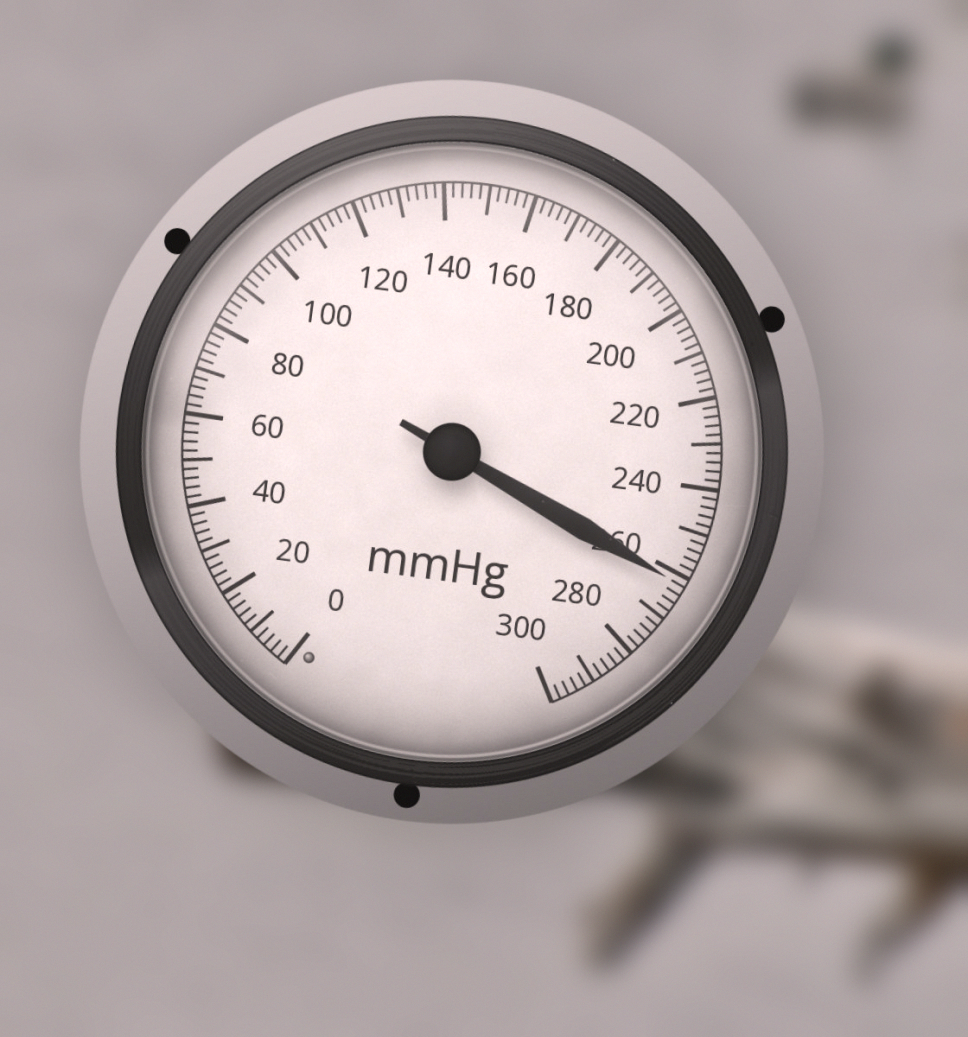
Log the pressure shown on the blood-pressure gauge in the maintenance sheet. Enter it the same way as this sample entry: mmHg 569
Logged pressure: mmHg 262
